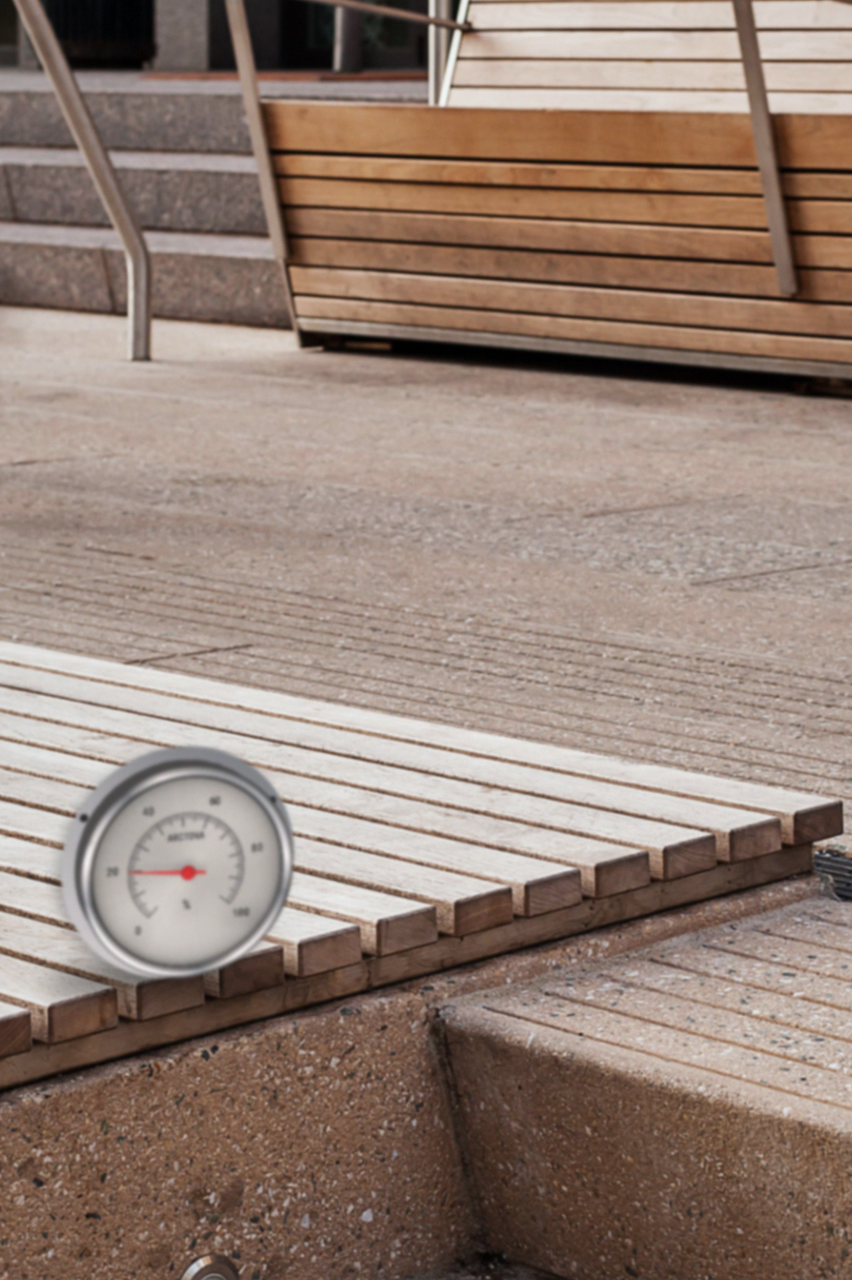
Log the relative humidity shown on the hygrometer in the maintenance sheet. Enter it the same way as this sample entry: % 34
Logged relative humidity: % 20
